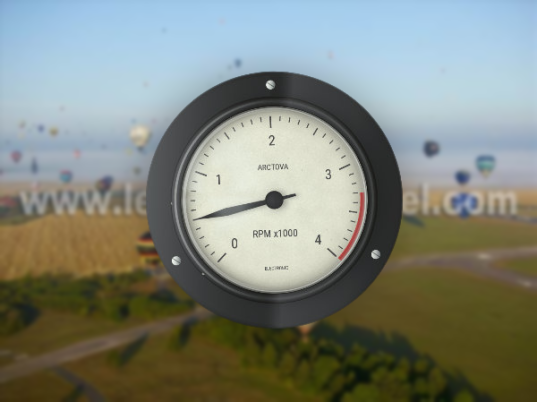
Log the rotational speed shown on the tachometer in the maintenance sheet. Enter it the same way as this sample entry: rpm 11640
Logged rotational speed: rpm 500
